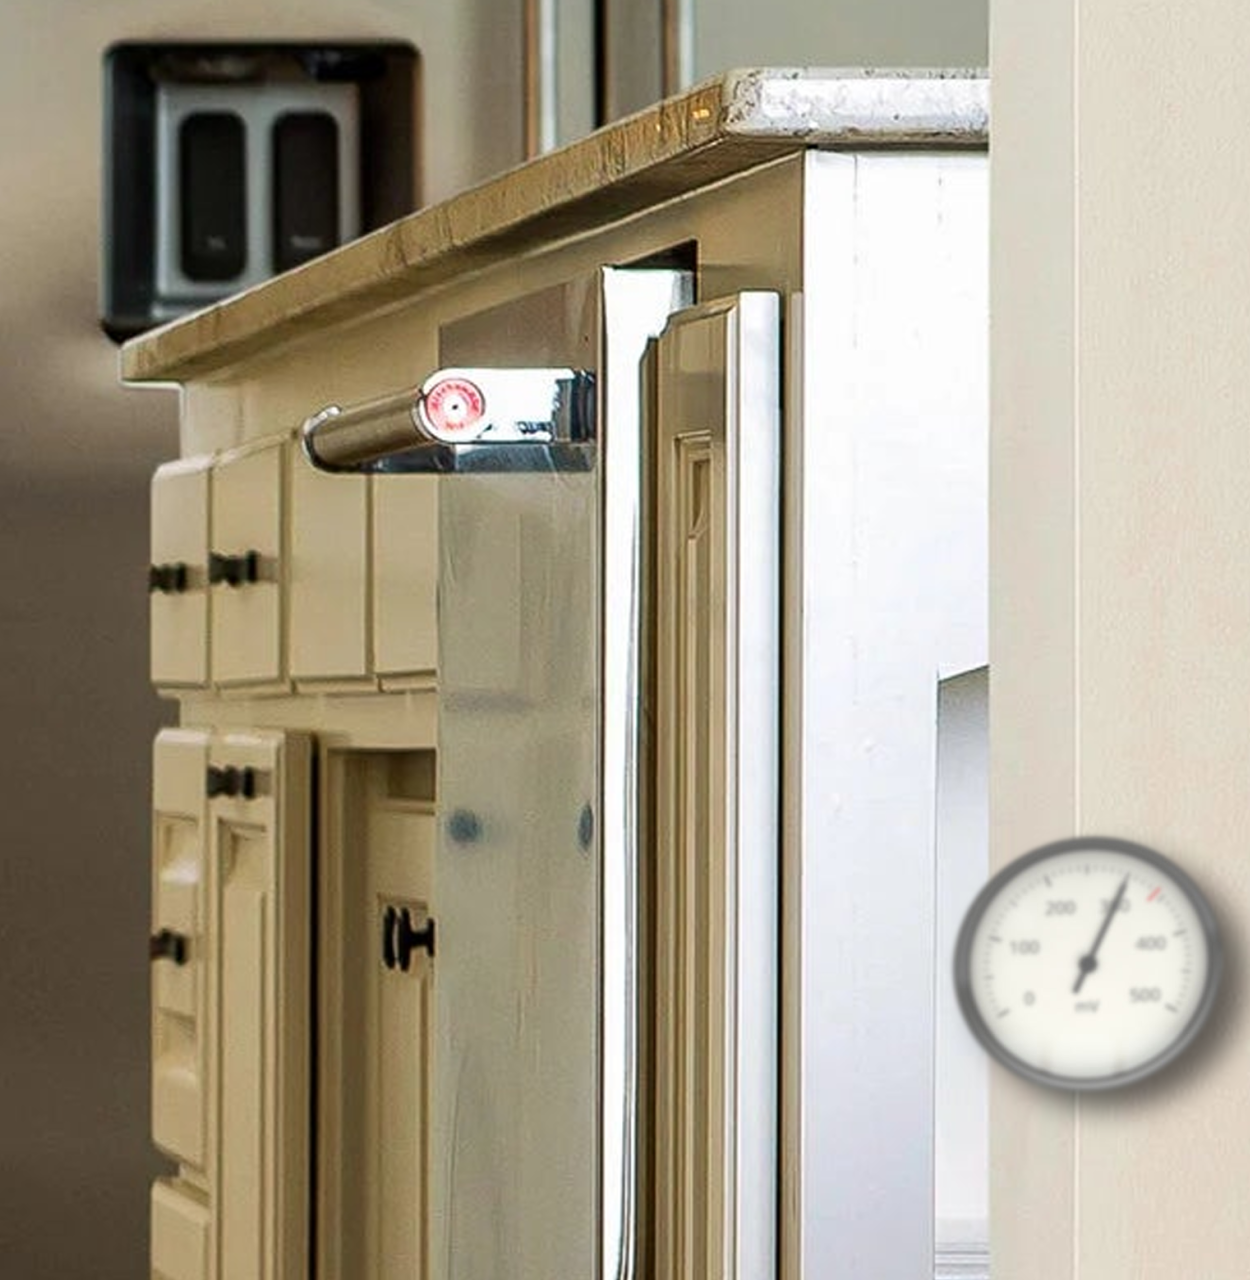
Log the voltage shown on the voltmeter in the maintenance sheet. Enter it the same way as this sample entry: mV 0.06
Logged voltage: mV 300
